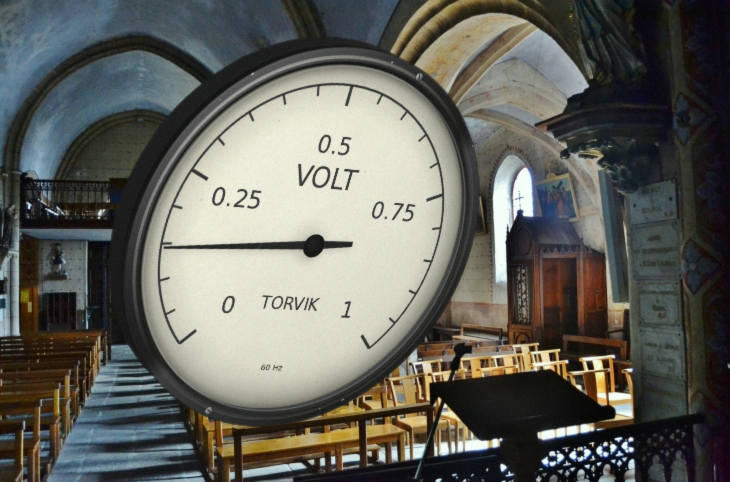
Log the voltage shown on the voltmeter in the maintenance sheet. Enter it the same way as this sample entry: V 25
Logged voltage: V 0.15
